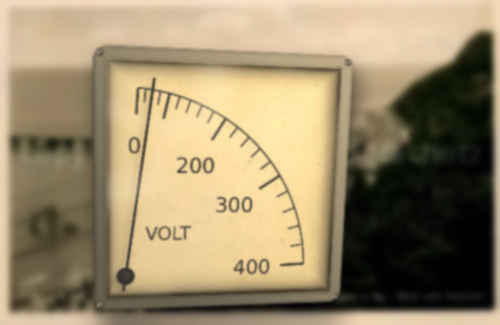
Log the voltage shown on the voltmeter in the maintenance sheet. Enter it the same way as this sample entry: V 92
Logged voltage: V 60
